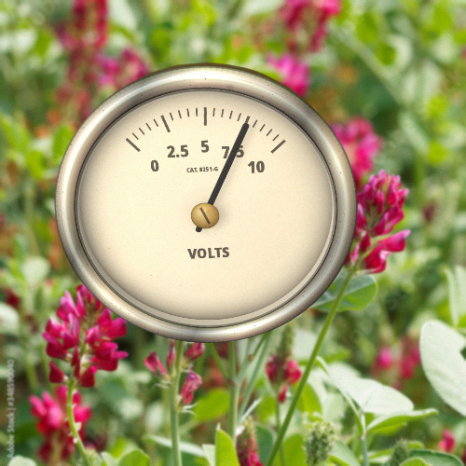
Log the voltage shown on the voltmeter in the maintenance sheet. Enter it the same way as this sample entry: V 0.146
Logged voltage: V 7.5
